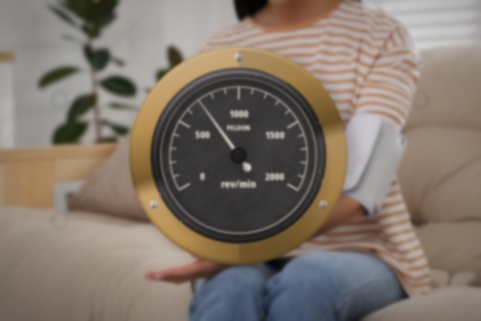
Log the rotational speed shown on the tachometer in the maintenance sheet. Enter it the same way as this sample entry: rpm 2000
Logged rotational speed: rpm 700
